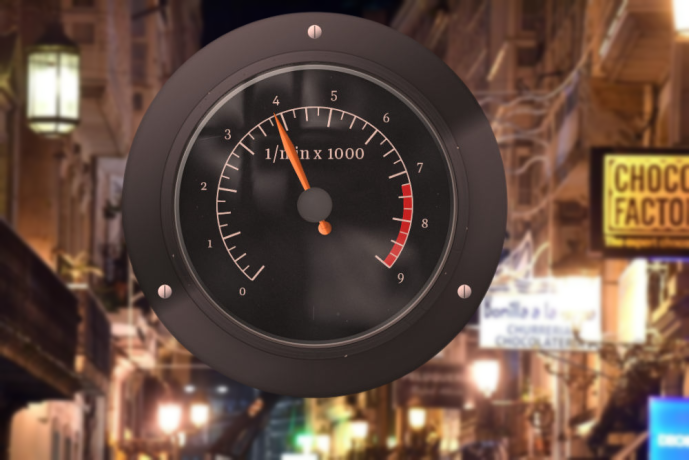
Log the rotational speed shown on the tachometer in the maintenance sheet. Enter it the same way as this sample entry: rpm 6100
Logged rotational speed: rpm 3875
